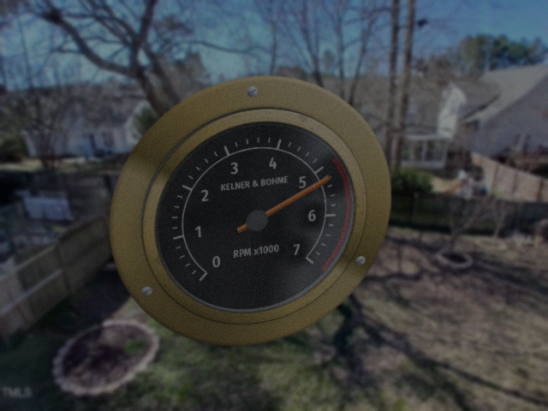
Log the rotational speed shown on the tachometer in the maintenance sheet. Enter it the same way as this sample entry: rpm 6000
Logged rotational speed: rpm 5200
